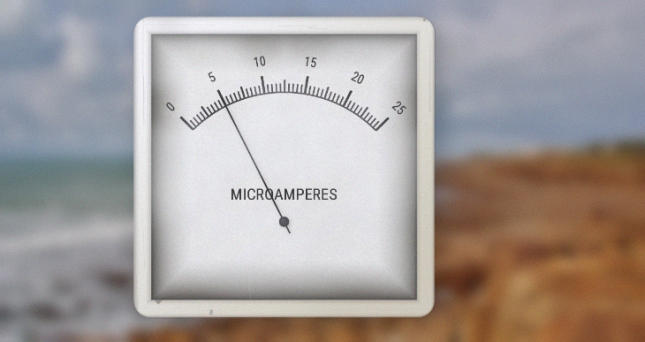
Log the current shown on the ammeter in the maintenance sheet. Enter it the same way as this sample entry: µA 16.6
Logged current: µA 5
